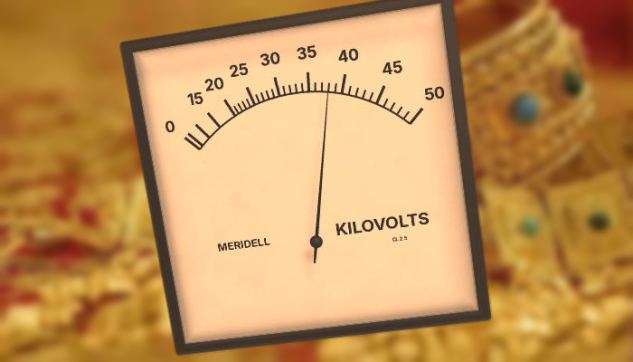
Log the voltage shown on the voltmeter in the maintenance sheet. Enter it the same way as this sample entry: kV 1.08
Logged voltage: kV 38
